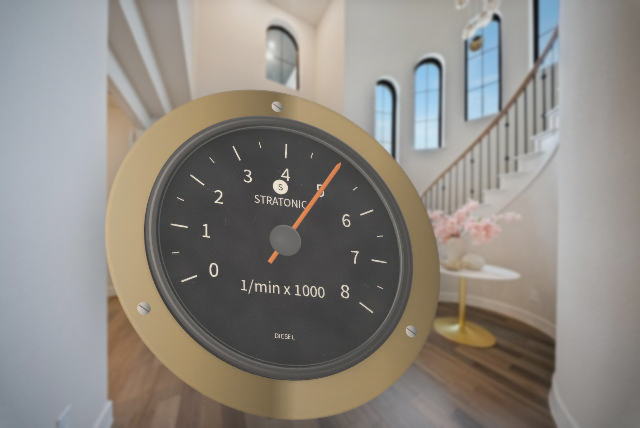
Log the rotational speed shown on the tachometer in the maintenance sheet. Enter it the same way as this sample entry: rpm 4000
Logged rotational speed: rpm 5000
